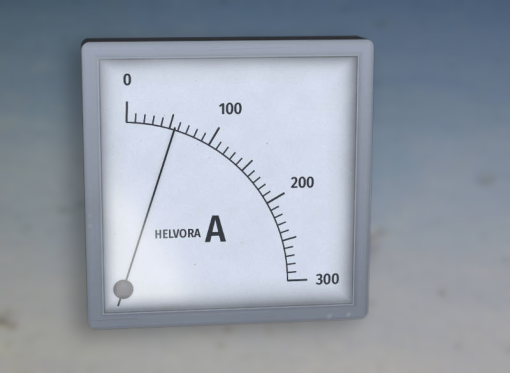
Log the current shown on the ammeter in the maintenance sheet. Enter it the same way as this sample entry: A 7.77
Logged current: A 55
